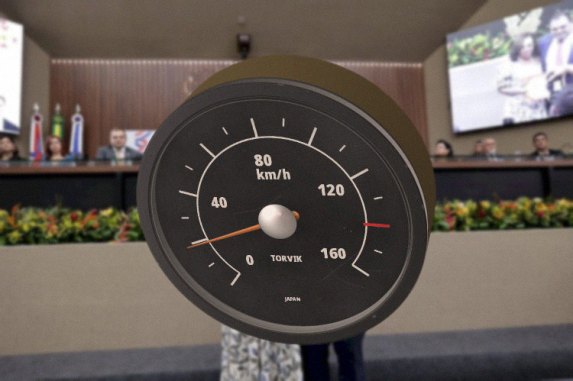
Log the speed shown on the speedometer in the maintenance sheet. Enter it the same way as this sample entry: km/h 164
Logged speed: km/h 20
